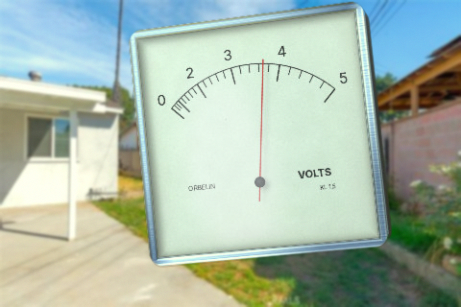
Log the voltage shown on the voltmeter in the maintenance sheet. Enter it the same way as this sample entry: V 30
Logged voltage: V 3.7
